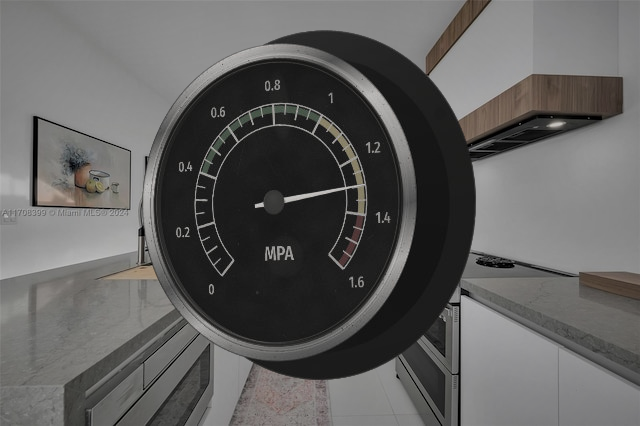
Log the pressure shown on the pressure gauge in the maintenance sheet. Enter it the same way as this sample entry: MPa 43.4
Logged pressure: MPa 1.3
